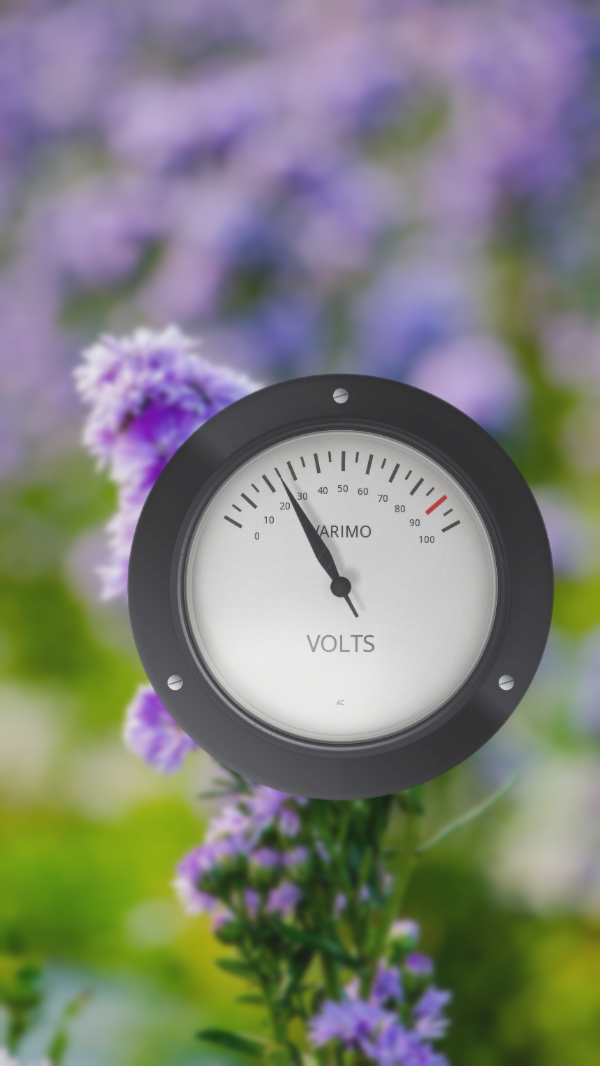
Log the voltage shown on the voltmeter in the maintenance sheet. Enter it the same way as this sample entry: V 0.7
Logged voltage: V 25
